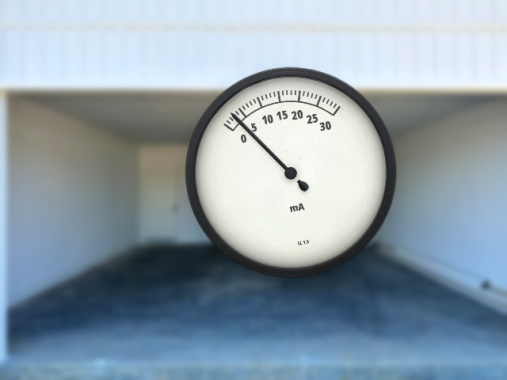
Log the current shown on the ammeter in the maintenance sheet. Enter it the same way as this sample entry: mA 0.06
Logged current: mA 3
